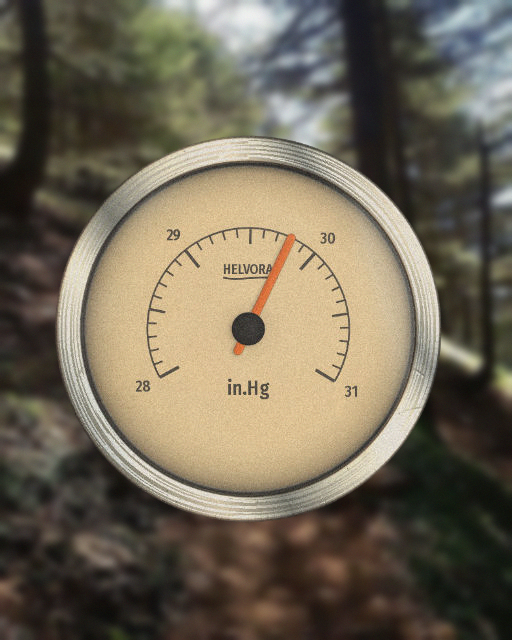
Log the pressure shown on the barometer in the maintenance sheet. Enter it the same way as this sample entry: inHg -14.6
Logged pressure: inHg 29.8
